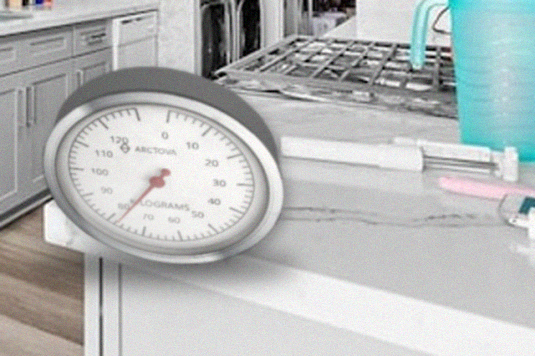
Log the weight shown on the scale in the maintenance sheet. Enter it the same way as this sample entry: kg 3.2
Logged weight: kg 78
